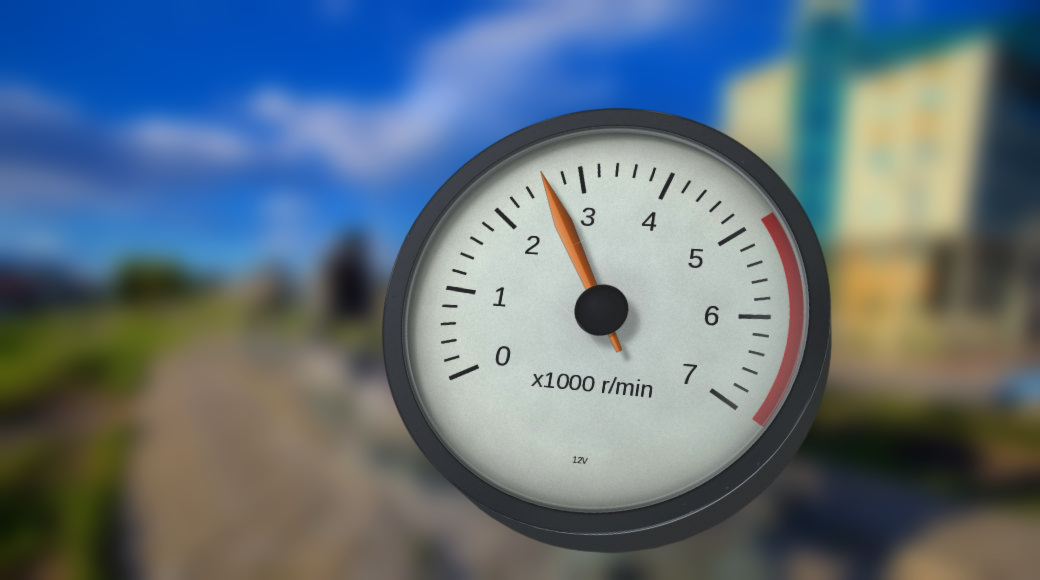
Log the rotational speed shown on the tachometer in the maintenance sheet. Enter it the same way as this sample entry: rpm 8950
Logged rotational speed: rpm 2600
